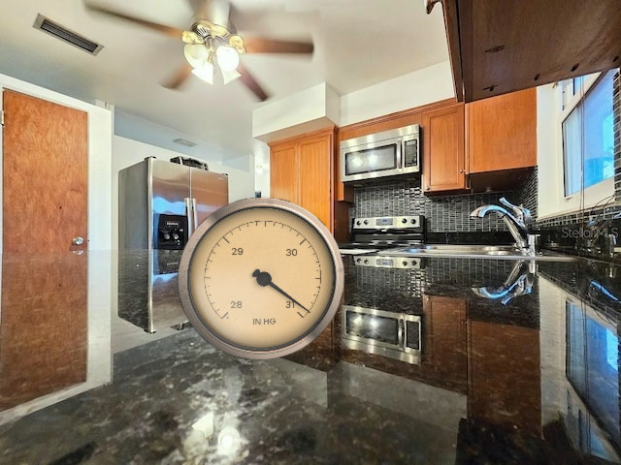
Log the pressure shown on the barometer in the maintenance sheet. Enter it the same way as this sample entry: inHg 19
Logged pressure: inHg 30.9
